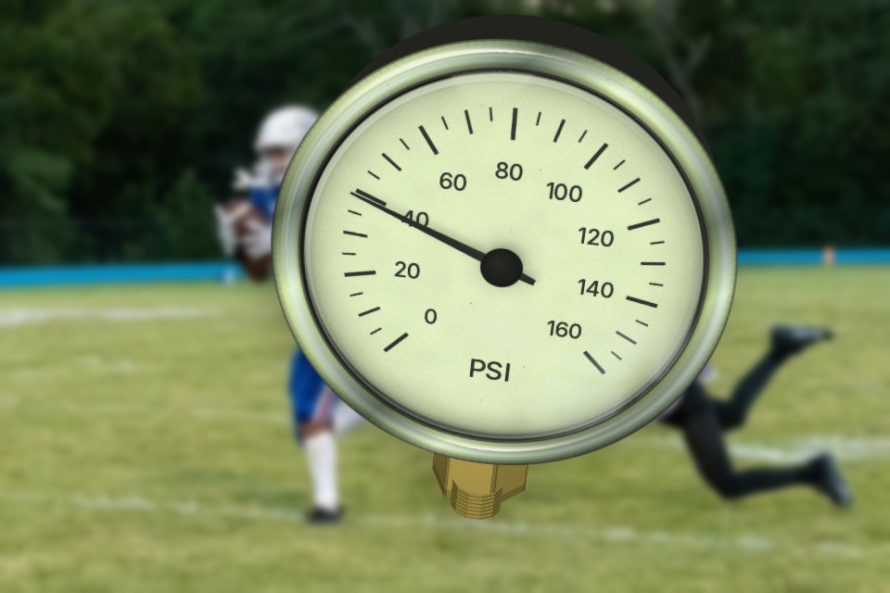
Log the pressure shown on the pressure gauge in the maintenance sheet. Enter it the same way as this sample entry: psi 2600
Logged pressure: psi 40
